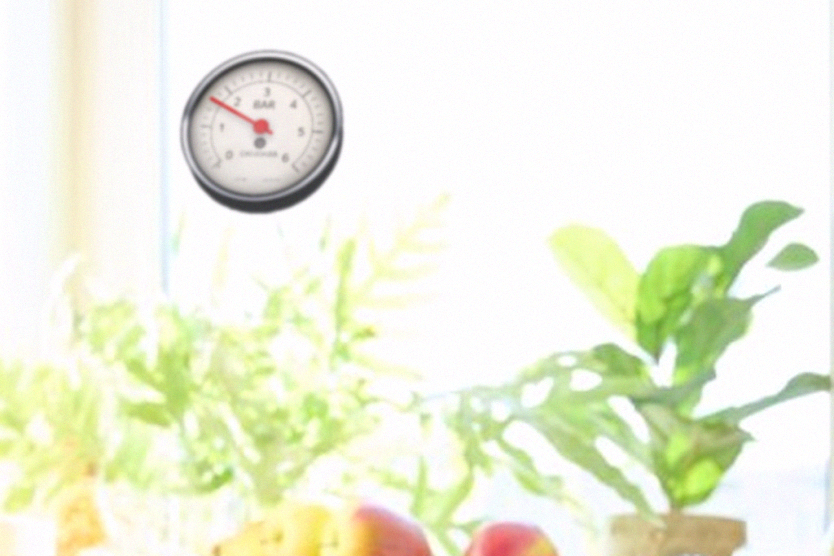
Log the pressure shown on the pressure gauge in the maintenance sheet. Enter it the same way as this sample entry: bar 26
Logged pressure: bar 1.6
